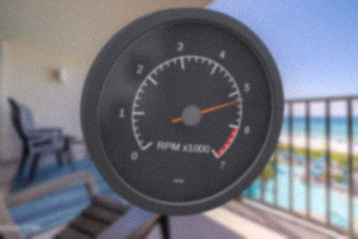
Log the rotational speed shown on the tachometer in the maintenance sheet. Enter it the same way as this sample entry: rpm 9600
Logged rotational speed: rpm 5200
